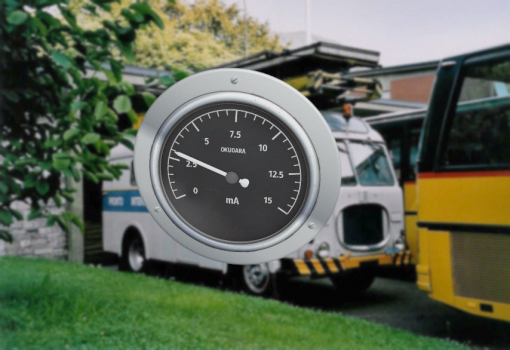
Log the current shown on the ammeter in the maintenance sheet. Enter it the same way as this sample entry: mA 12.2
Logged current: mA 3
